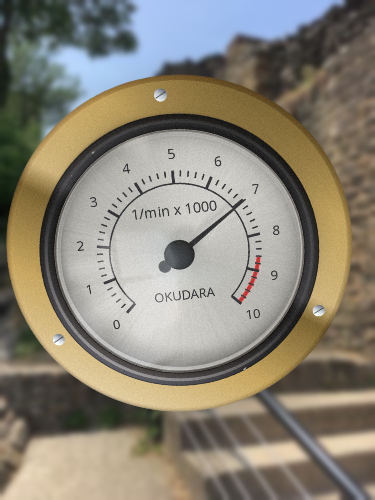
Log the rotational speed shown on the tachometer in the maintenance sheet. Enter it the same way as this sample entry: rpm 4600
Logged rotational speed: rpm 7000
